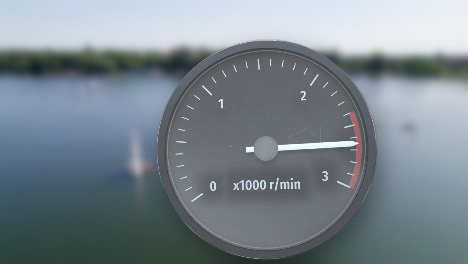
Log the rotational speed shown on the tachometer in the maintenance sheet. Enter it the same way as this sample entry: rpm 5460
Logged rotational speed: rpm 2650
